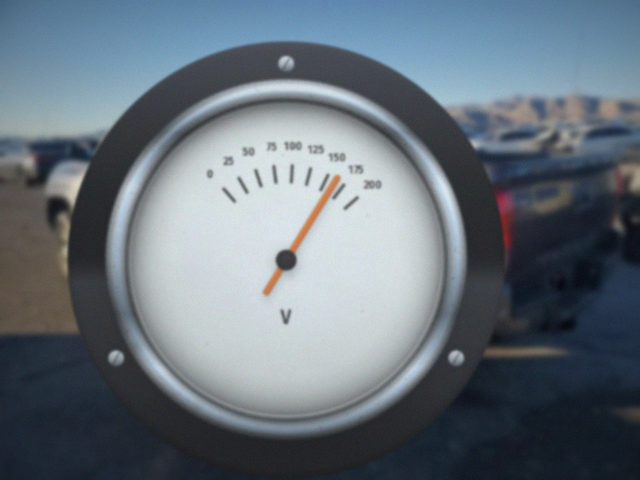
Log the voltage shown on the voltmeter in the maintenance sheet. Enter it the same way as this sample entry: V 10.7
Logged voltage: V 162.5
